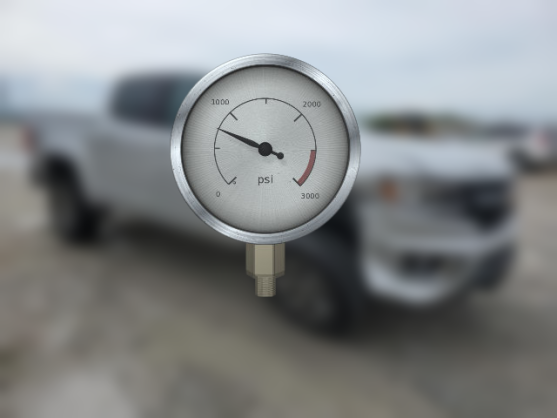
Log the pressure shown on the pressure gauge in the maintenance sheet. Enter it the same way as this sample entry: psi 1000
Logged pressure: psi 750
